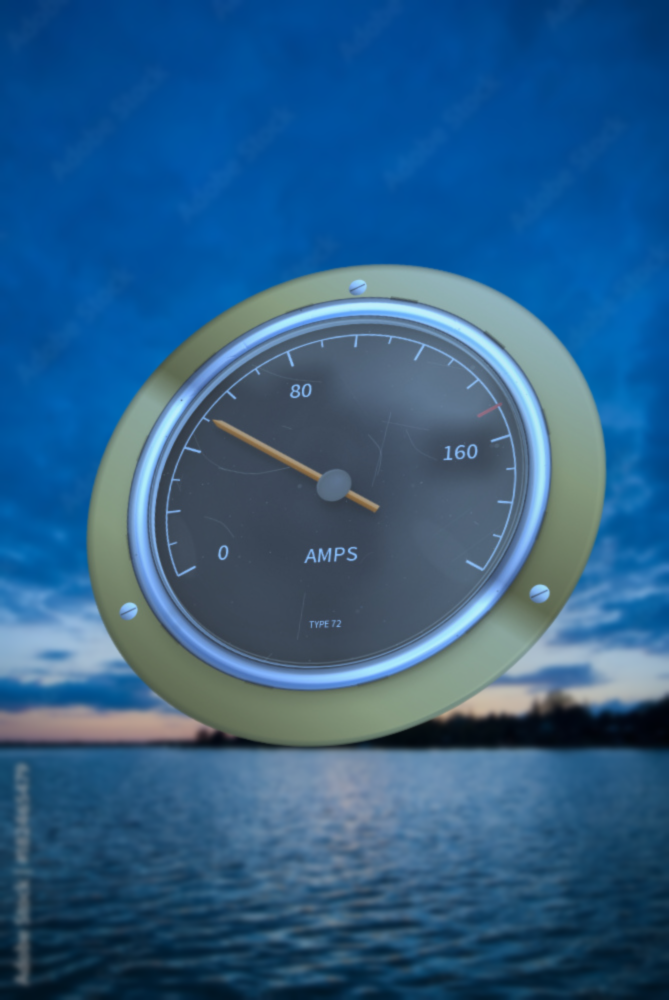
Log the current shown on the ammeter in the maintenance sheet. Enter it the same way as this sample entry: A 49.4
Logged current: A 50
